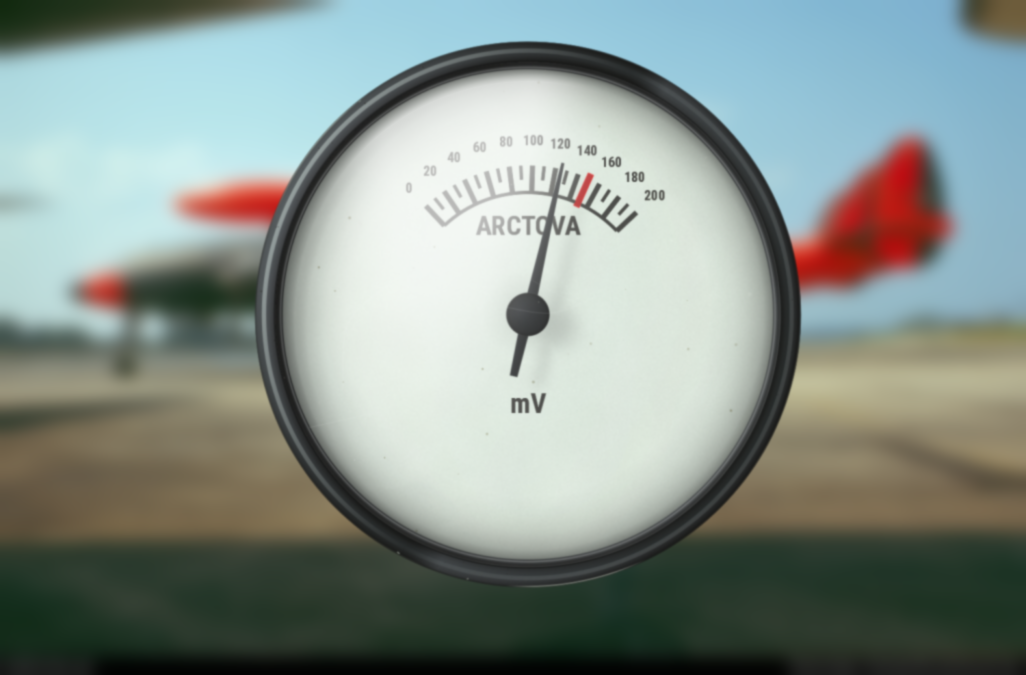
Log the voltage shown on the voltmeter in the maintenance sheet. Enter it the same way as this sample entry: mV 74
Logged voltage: mV 125
